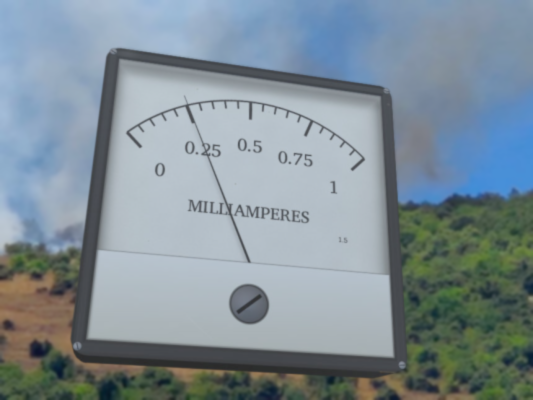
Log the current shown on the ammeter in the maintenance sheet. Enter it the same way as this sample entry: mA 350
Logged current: mA 0.25
